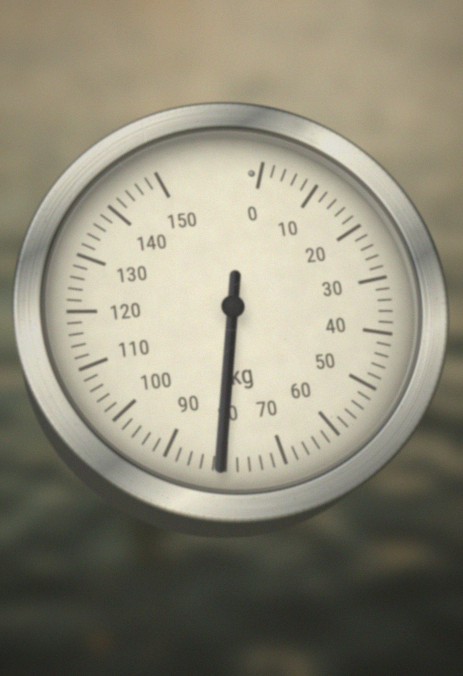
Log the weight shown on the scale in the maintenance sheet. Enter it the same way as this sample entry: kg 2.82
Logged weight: kg 81
